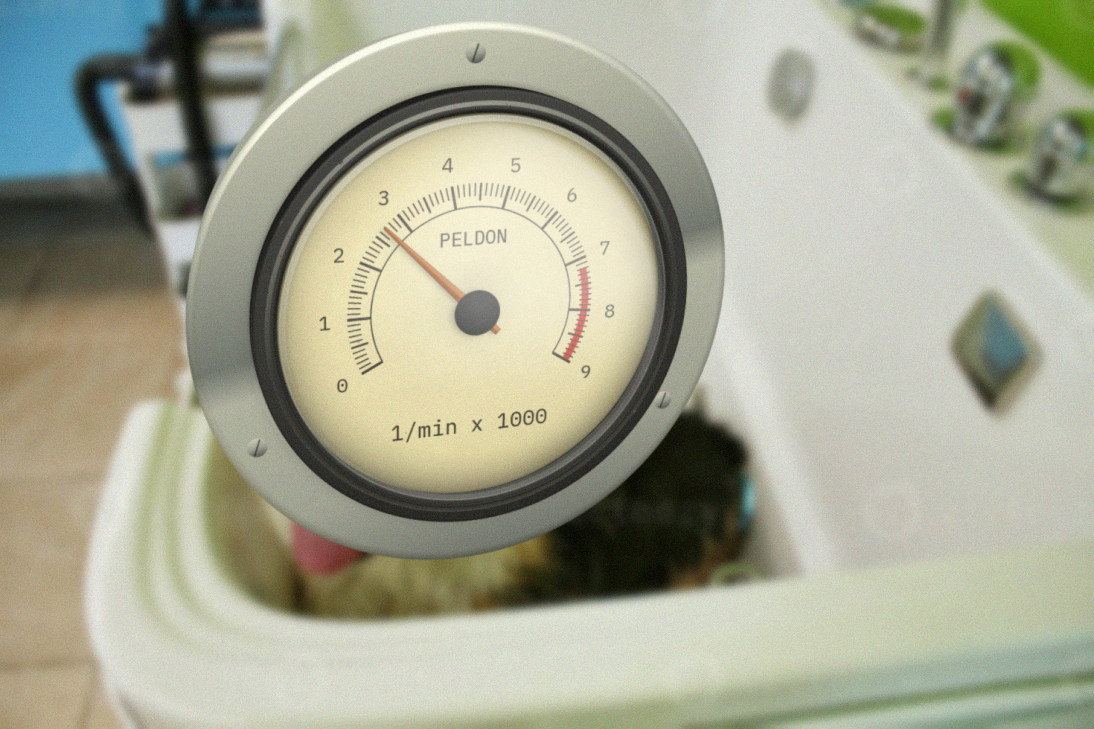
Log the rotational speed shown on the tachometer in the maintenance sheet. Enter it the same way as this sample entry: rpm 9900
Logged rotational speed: rpm 2700
